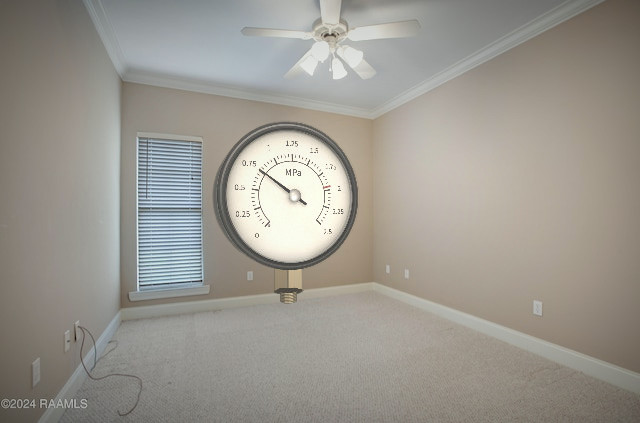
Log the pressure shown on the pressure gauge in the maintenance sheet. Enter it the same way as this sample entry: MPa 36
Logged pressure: MPa 0.75
